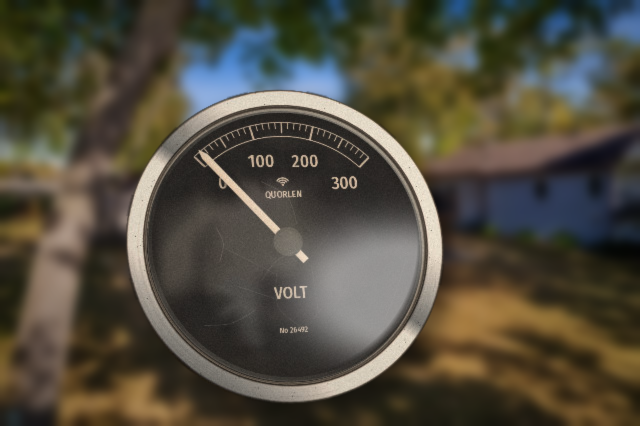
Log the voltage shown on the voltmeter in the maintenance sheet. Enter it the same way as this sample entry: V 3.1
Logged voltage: V 10
